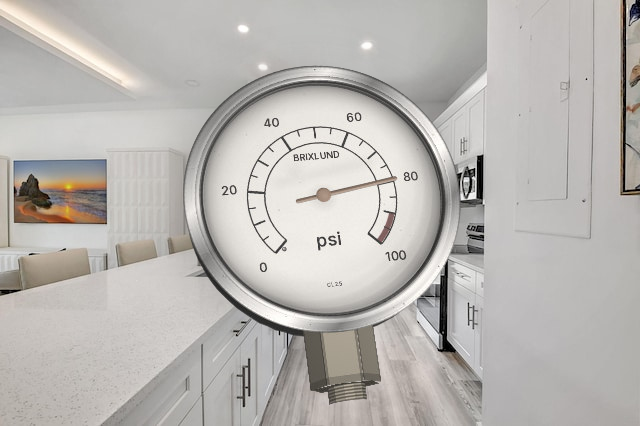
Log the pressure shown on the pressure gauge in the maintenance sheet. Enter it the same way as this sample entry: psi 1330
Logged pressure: psi 80
